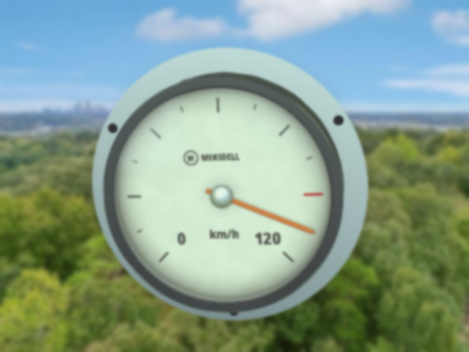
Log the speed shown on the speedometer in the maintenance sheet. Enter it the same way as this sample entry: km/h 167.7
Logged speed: km/h 110
